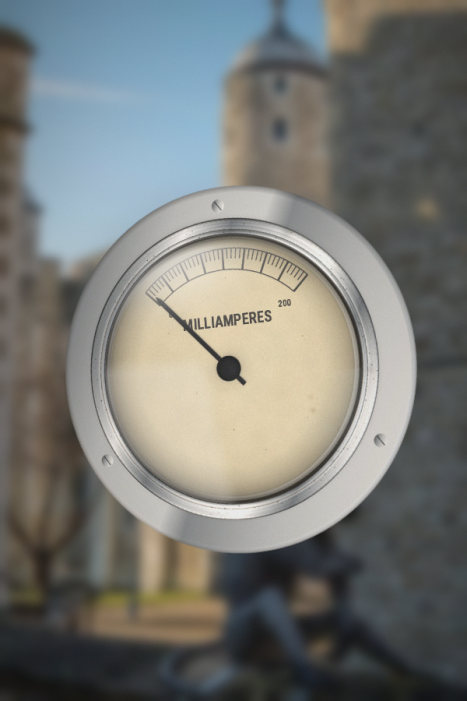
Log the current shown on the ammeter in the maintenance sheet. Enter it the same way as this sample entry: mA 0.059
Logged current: mA 5
